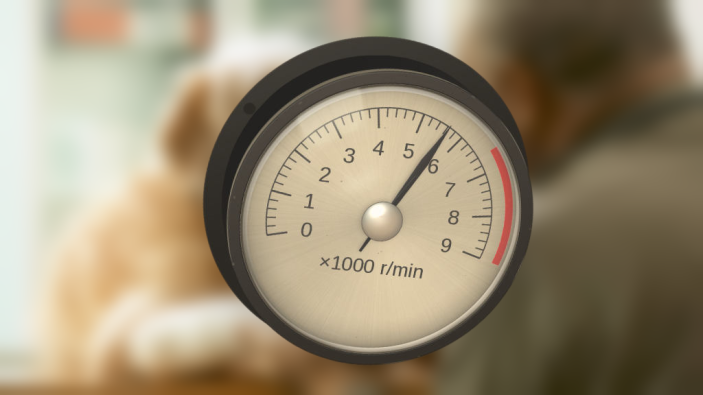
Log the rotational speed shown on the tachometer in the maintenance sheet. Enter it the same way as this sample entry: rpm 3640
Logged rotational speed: rpm 5600
